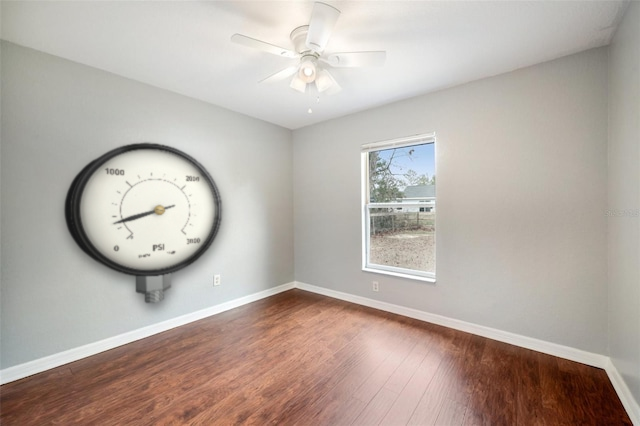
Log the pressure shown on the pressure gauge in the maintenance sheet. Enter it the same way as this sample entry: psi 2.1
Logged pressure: psi 300
